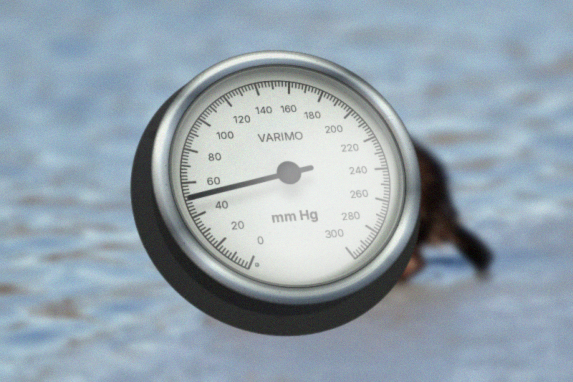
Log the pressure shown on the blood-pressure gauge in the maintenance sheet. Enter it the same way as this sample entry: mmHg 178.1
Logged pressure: mmHg 50
